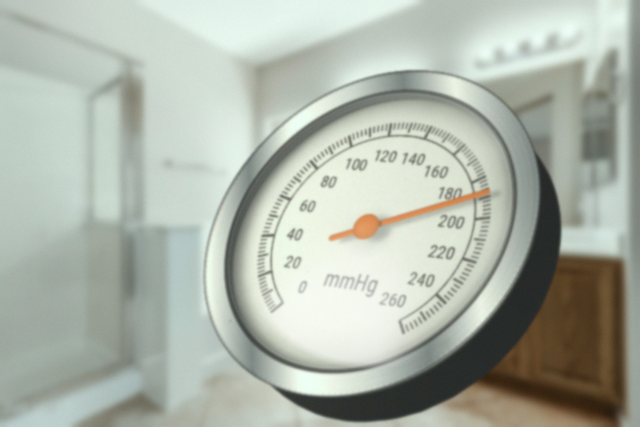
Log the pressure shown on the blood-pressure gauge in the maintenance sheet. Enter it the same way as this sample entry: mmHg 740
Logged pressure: mmHg 190
